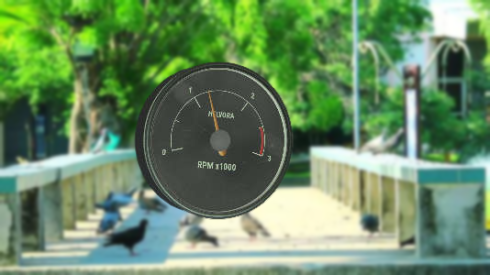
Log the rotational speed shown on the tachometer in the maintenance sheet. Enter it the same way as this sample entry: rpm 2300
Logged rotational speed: rpm 1250
